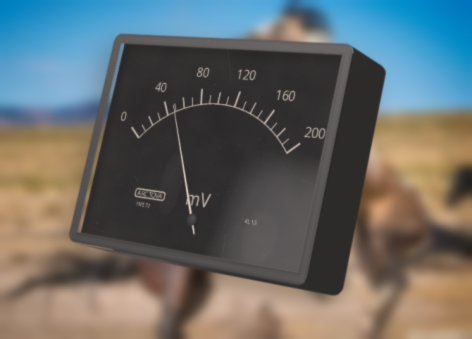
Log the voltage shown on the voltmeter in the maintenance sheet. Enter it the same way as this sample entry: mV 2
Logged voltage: mV 50
